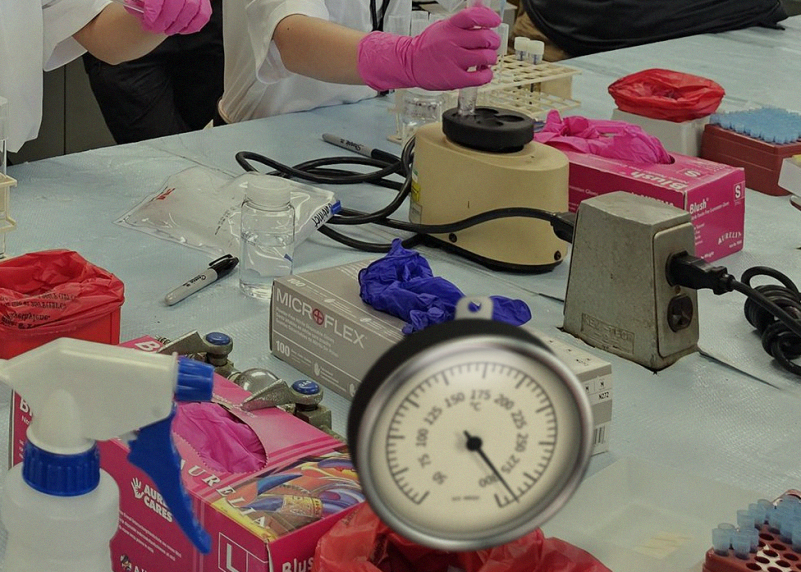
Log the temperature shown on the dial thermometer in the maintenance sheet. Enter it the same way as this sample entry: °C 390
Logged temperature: °C 290
